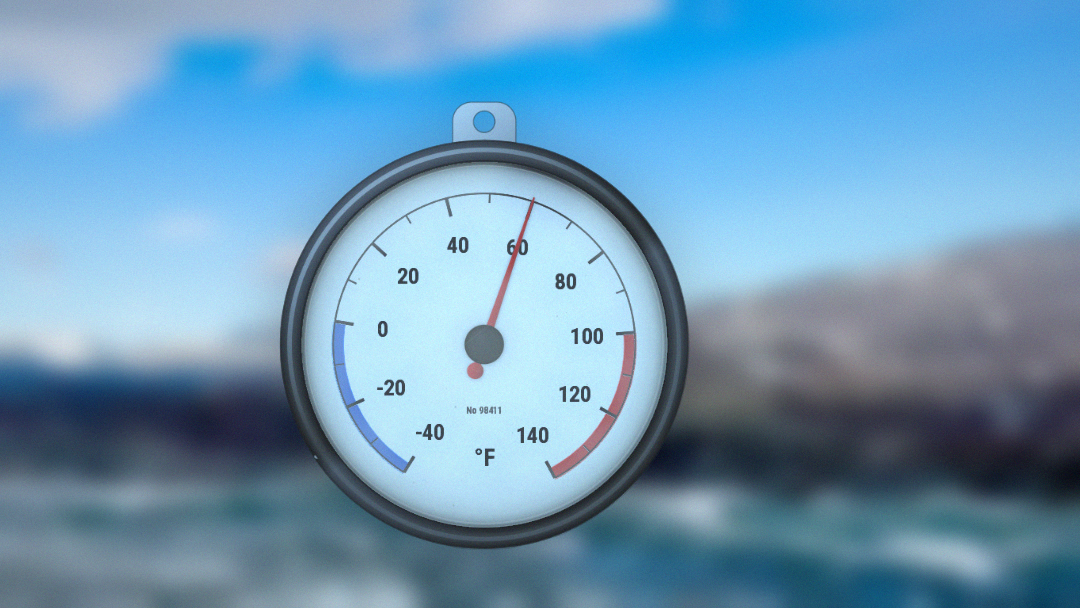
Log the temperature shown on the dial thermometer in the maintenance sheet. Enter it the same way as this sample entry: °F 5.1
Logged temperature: °F 60
